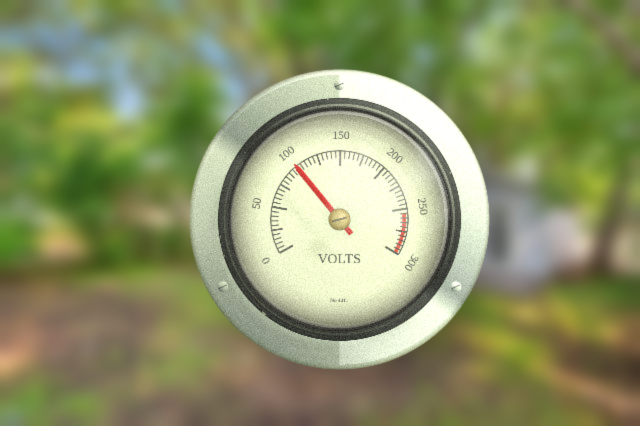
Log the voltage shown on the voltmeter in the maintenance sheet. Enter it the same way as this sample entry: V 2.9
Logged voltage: V 100
